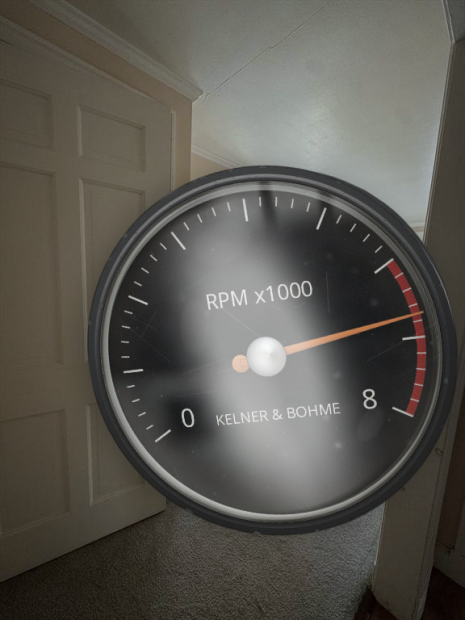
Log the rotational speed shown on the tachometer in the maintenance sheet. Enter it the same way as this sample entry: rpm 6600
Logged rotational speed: rpm 6700
